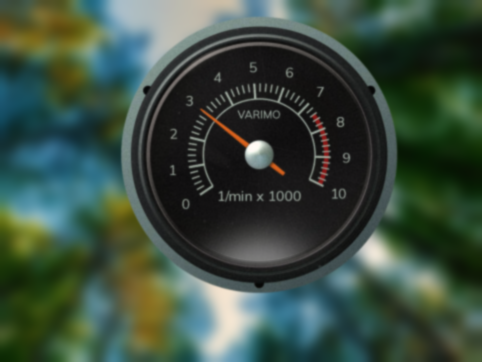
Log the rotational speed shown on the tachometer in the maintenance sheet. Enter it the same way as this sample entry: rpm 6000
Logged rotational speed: rpm 3000
